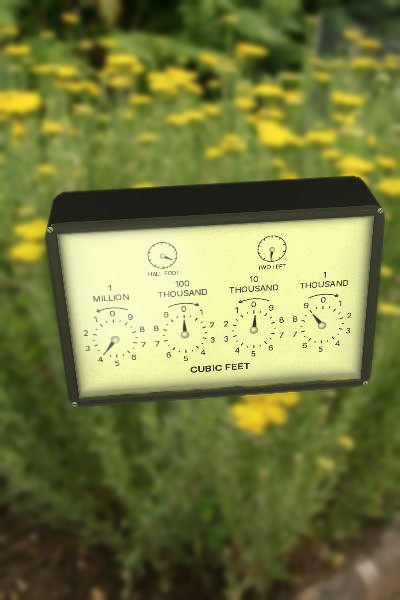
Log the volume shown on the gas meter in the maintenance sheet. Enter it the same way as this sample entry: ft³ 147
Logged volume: ft³ 399900
